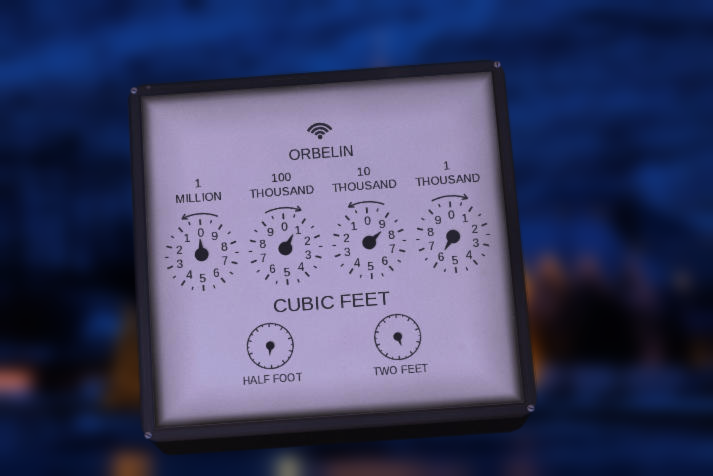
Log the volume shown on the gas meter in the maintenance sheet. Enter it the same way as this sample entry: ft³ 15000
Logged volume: ft³ 8600
